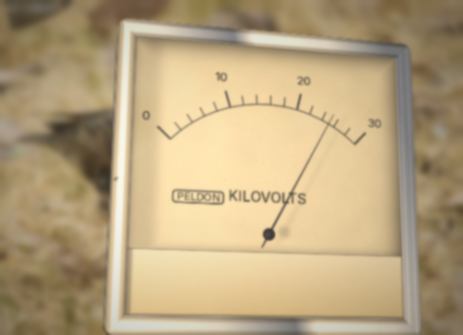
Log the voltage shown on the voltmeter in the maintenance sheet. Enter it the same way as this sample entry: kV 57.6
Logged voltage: kV 25
